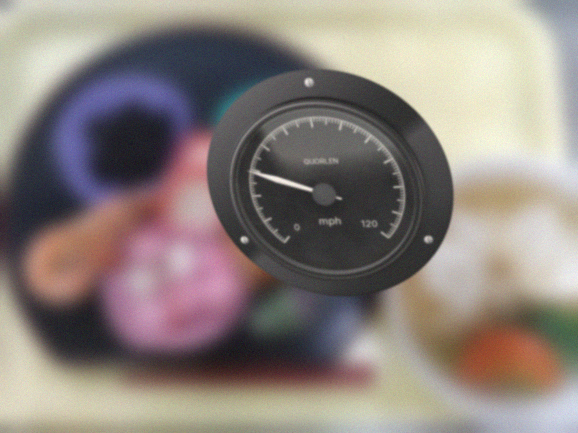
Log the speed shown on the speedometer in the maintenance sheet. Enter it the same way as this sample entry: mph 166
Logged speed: mph 30
